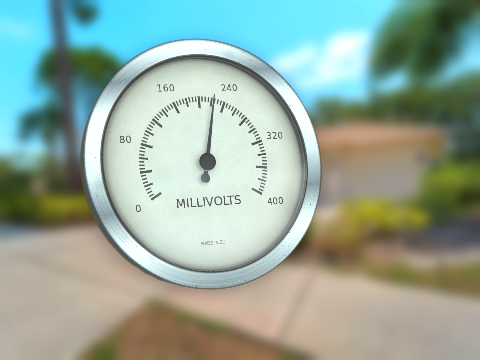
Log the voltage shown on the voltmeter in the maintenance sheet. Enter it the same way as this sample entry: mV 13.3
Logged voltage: mV 220
